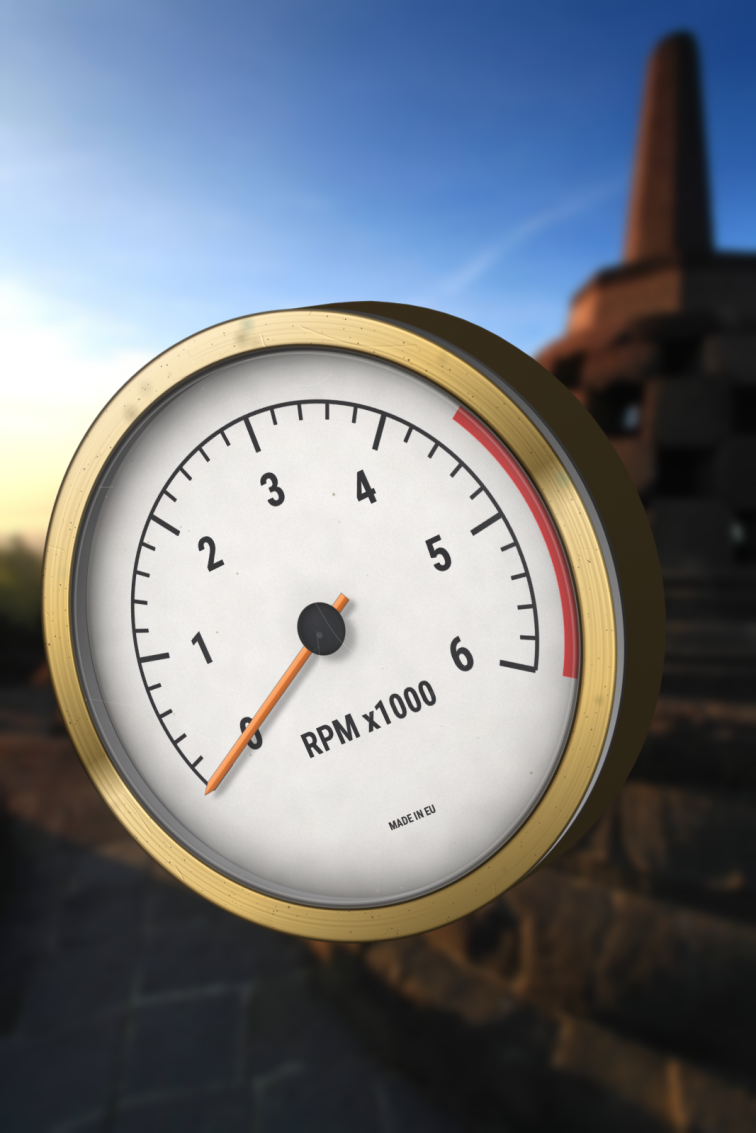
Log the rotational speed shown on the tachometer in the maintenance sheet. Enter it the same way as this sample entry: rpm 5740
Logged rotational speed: rpm 0
